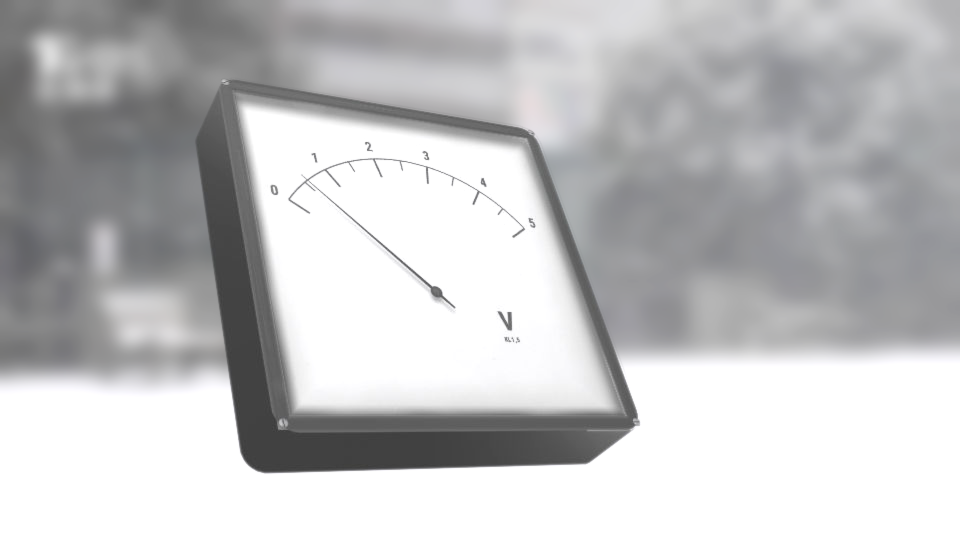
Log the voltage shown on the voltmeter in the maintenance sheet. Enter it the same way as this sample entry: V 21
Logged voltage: V 0.5
